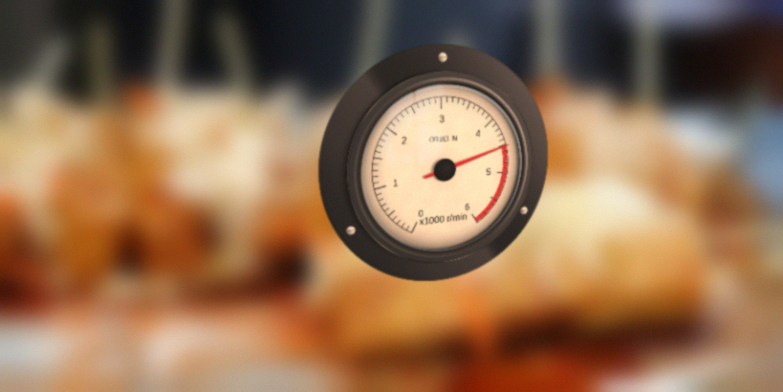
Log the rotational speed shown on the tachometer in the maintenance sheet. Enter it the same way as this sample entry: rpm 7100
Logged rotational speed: rpm 4500
